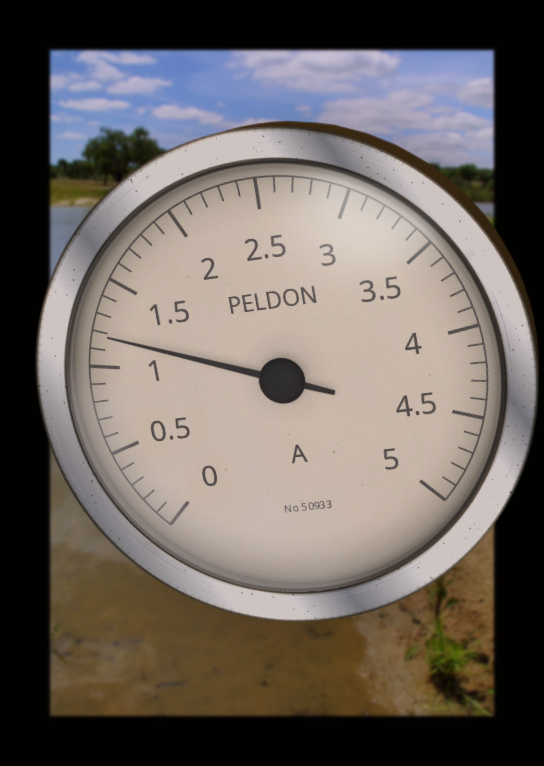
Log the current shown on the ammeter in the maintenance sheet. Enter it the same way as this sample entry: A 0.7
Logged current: A 1.2
